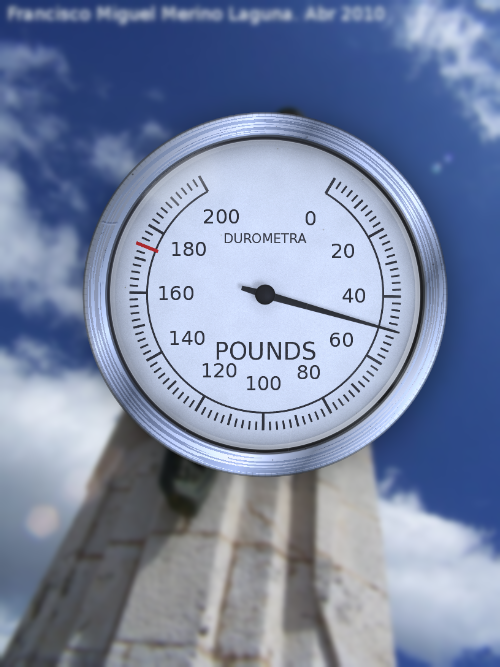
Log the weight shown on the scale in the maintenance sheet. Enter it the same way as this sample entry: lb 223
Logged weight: lb 50
